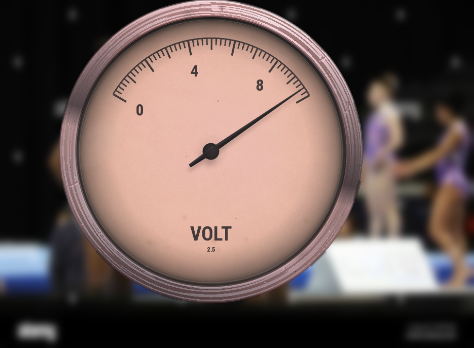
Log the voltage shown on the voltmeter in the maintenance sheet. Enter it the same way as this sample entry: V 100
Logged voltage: V 9.6
